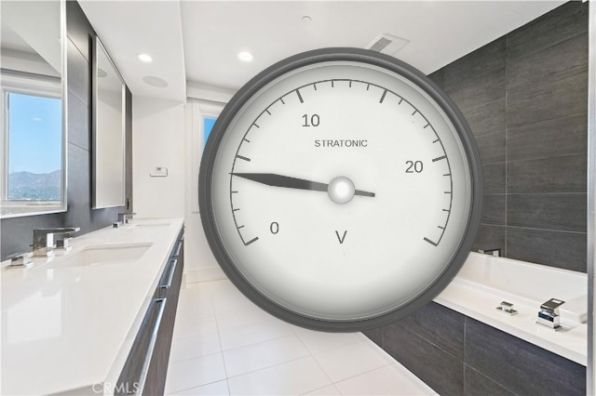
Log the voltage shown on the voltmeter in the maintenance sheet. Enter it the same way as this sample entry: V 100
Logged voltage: V 4
